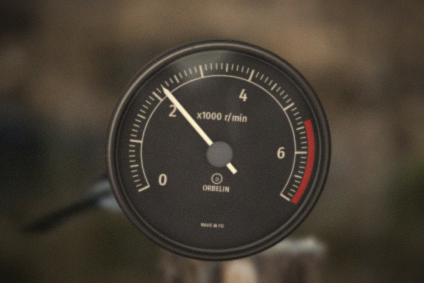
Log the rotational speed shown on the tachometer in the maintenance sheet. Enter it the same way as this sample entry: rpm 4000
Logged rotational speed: rpm 2200
